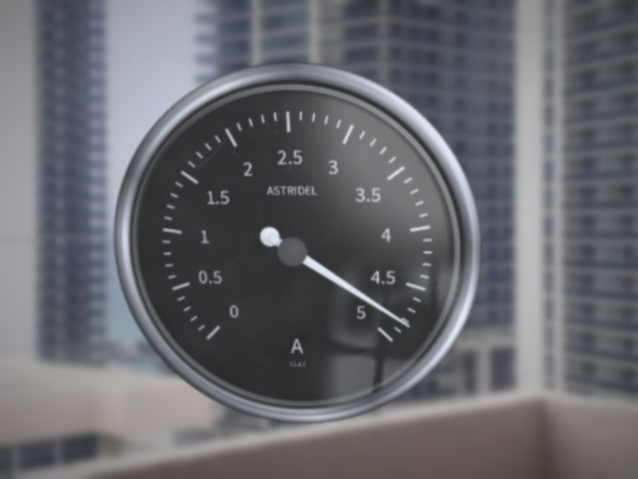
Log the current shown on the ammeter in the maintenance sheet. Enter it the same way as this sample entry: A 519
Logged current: A 4.8
